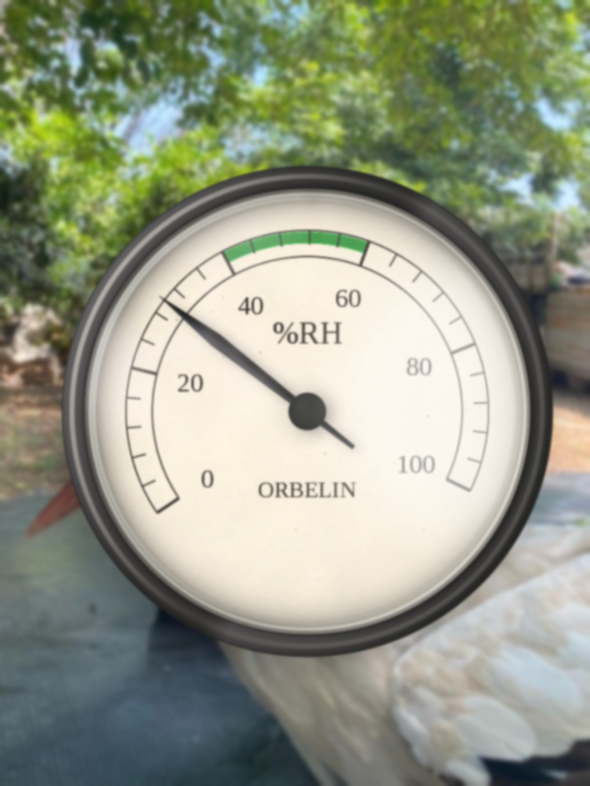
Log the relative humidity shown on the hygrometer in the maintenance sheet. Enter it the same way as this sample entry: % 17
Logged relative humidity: % 30
